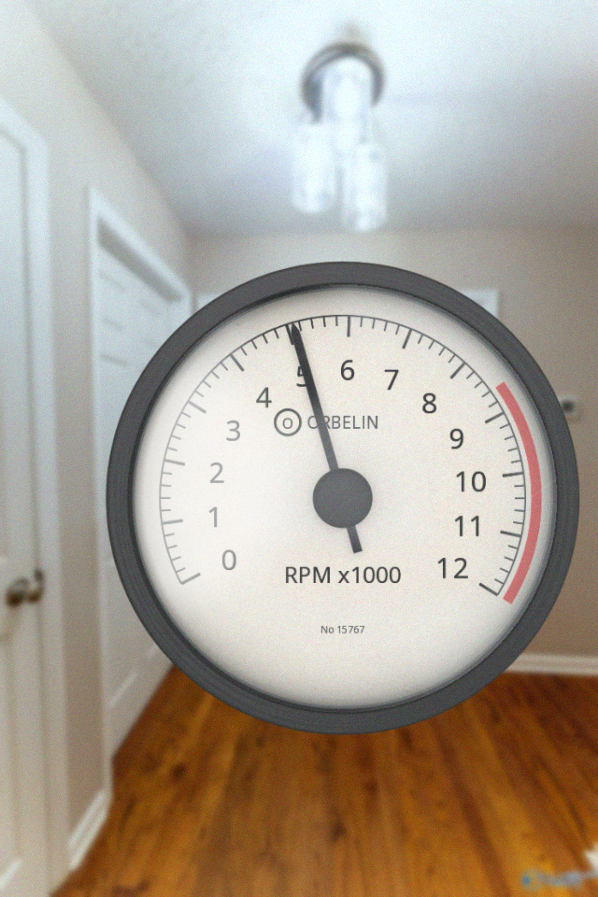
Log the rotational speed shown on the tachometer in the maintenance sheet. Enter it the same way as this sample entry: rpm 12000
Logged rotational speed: rpm 5100
